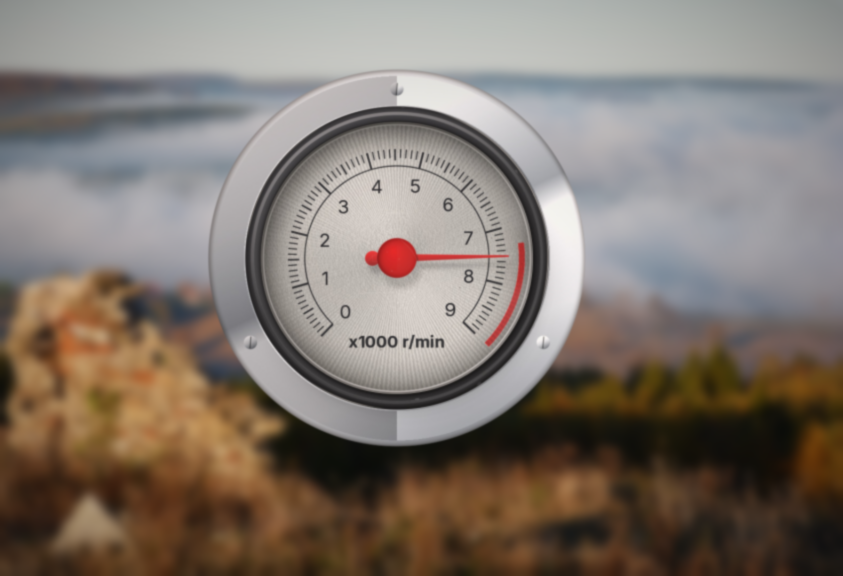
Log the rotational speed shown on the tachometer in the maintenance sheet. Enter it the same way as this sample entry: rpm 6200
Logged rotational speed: rpm 7500
